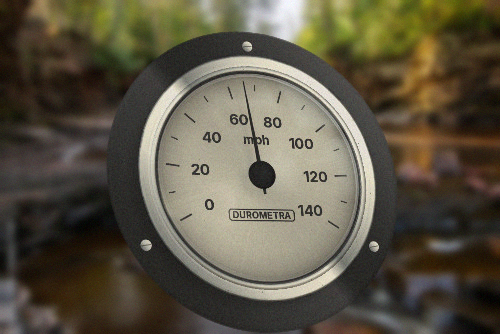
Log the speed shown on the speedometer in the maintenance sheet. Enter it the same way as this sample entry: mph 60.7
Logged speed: mph 65
